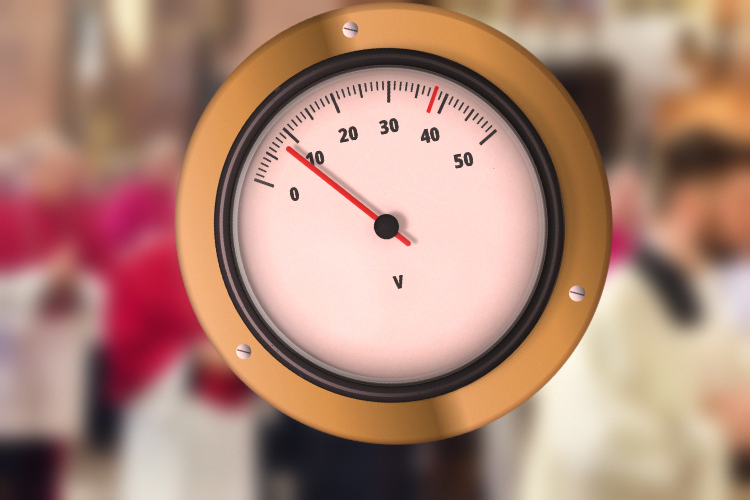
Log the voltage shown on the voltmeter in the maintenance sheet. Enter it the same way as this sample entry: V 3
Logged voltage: V 8
